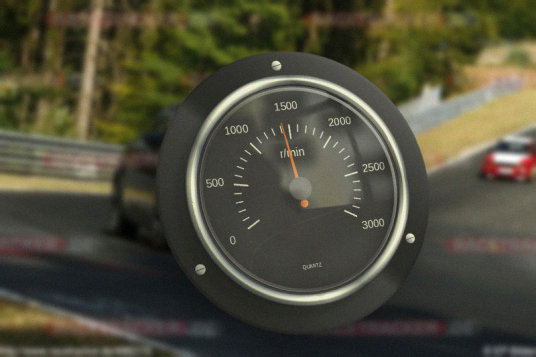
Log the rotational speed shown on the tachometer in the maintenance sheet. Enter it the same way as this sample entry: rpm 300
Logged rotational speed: rpm 1400
